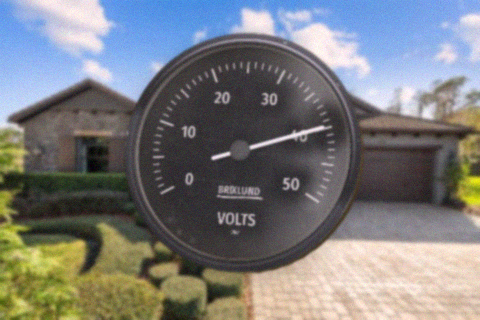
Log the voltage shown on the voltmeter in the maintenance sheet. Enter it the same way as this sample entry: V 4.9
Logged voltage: V 40
